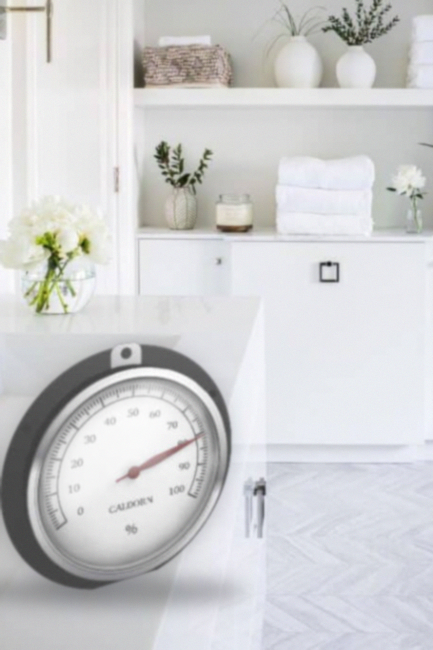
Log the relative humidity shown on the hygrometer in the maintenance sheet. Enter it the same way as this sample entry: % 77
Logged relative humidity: % 80
